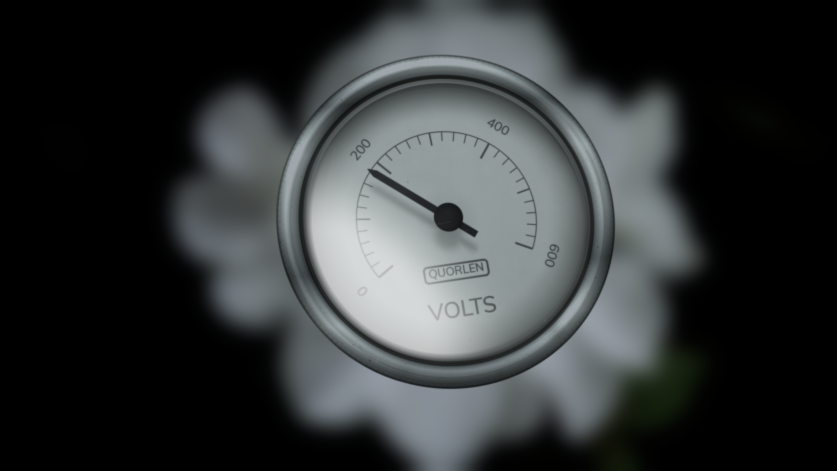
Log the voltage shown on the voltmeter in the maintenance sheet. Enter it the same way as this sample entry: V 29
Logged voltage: V 180
